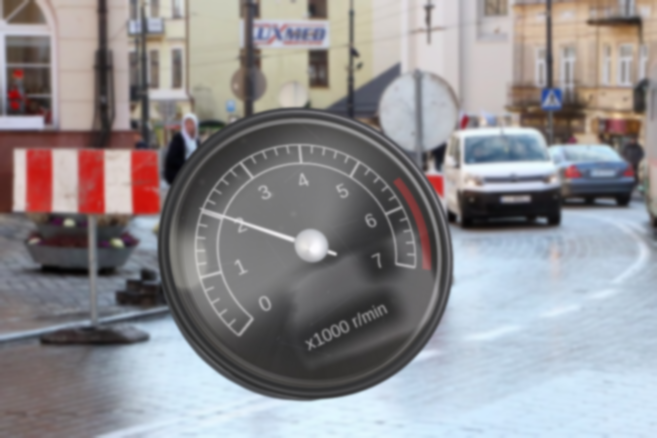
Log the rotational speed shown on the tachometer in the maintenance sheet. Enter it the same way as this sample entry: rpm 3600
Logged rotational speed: rpm 2000
